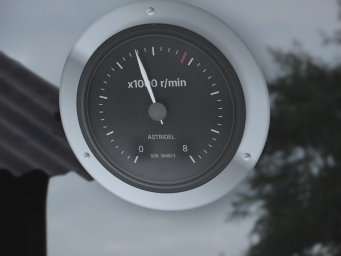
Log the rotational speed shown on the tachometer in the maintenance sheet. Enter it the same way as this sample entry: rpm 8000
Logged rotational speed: rpm 3600
